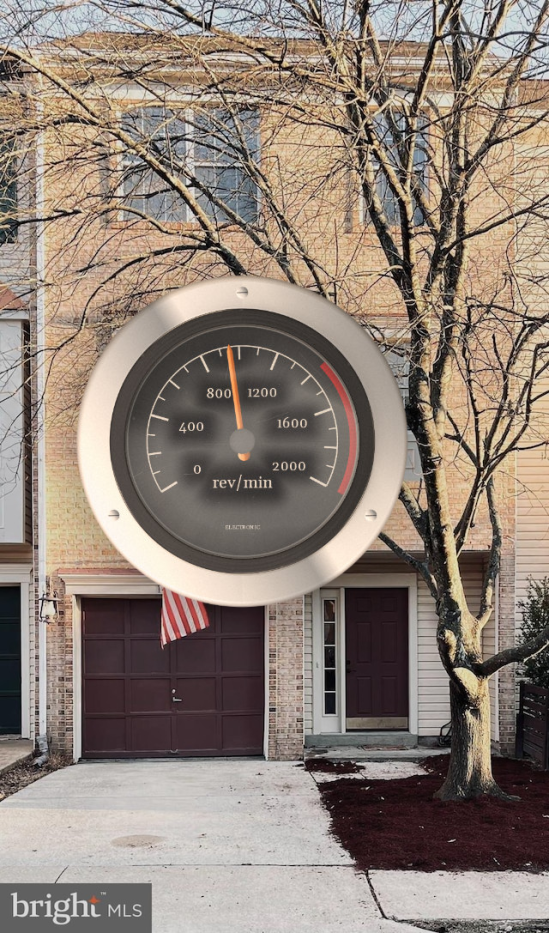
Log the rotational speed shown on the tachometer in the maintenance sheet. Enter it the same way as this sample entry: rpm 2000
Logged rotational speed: rpm 950
